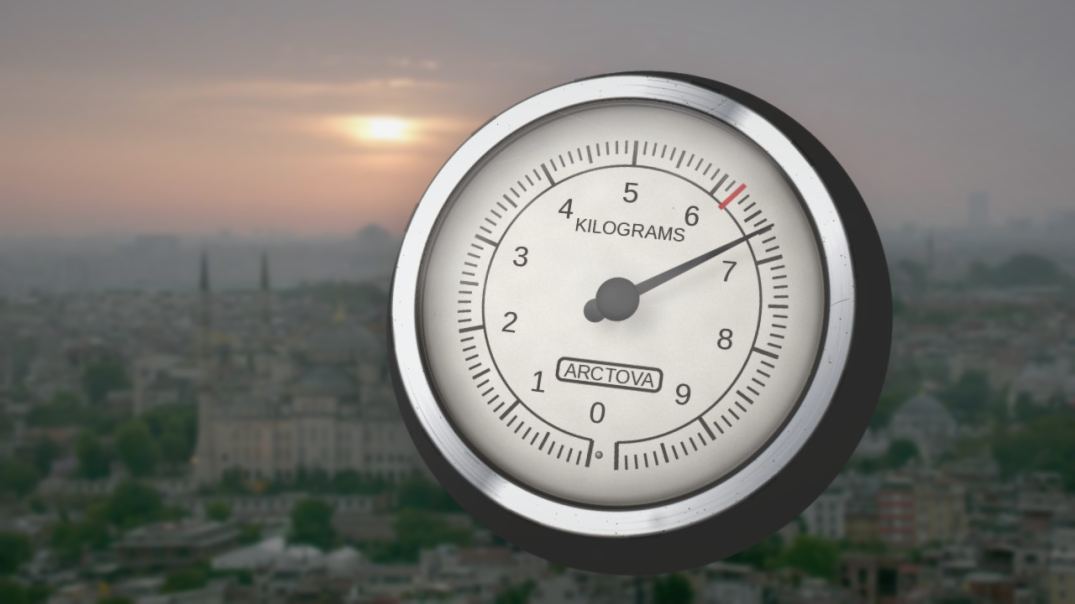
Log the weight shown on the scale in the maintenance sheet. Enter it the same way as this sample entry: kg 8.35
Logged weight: kg 6.7
